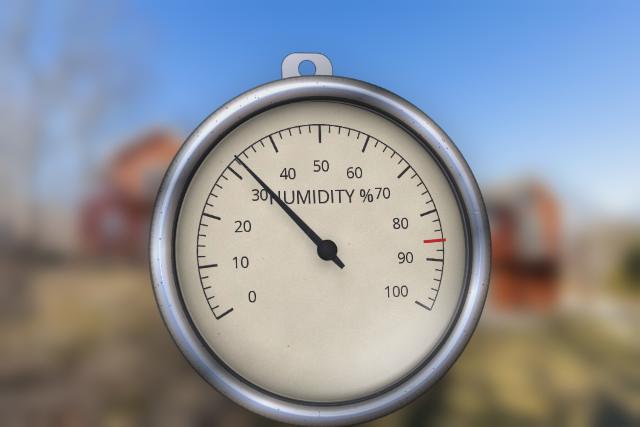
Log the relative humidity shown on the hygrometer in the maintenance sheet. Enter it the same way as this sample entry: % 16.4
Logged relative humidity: % 32
